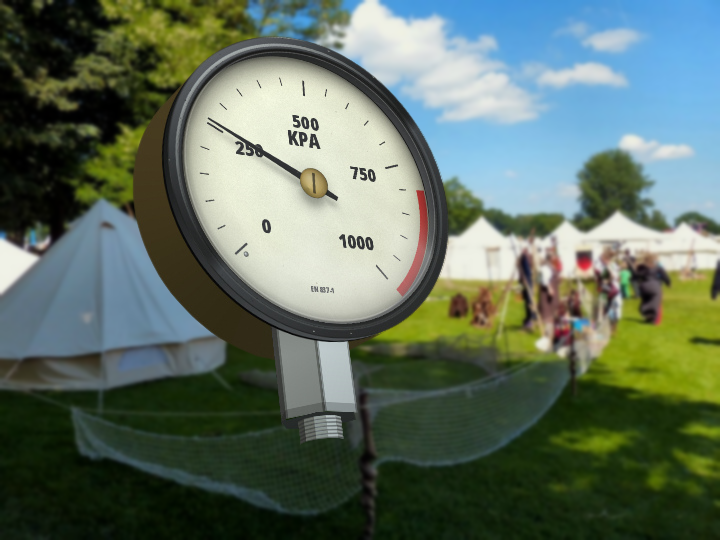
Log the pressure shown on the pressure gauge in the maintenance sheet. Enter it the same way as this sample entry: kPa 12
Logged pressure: kPa 250
